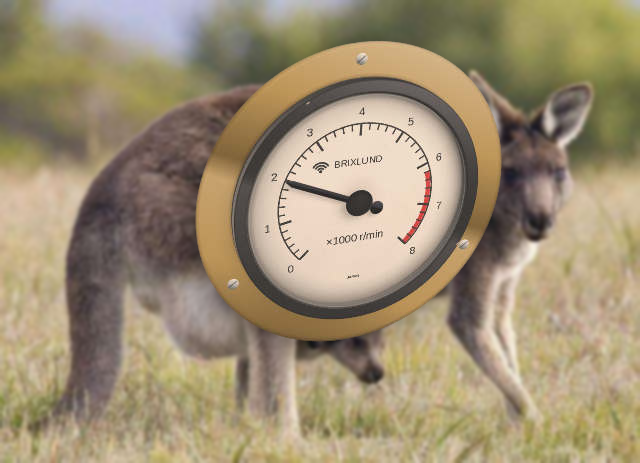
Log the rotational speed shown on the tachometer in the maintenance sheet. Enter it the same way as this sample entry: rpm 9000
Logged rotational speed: rpm 2000
